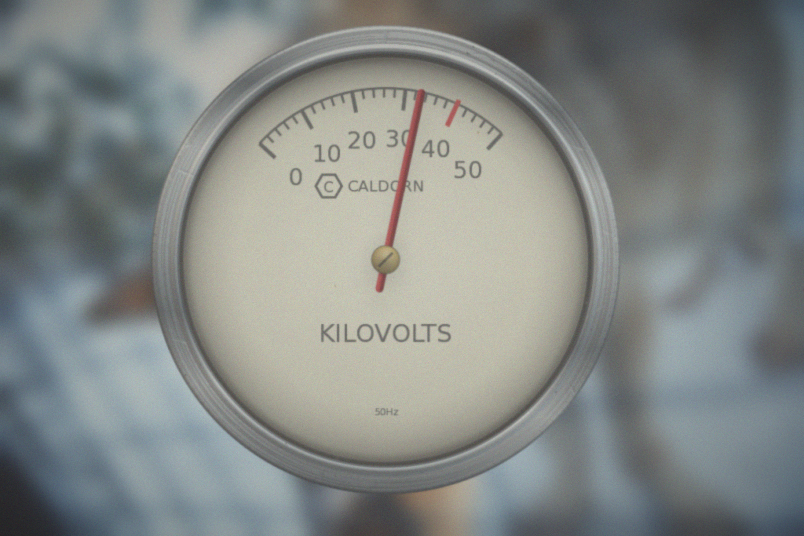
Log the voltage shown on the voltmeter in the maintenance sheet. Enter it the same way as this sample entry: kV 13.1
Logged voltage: kV 33
